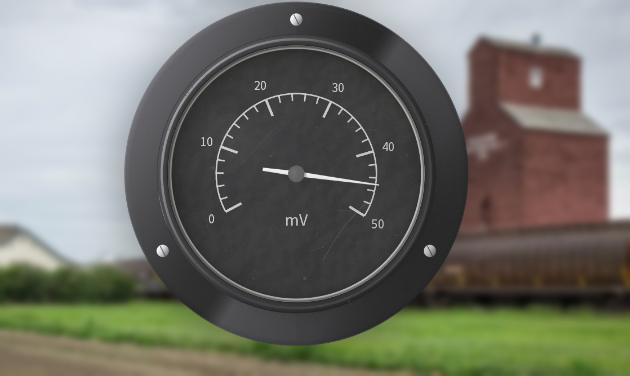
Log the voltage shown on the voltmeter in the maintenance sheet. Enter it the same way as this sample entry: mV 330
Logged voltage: mV 45
